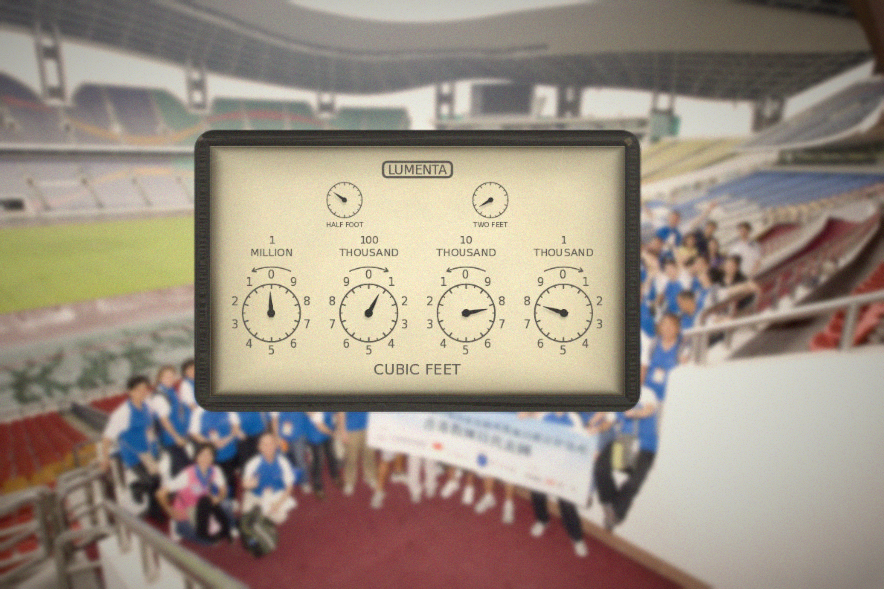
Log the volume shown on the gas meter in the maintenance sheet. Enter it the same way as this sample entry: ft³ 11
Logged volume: ft³ 7800
